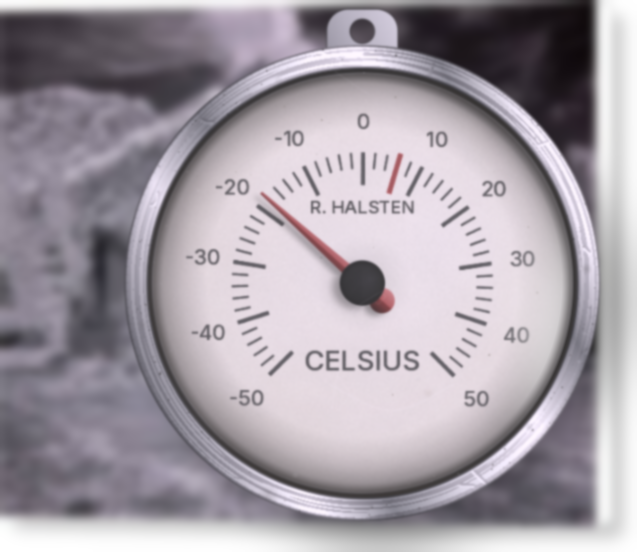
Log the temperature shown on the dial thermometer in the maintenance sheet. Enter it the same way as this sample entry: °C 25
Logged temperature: °C -18
